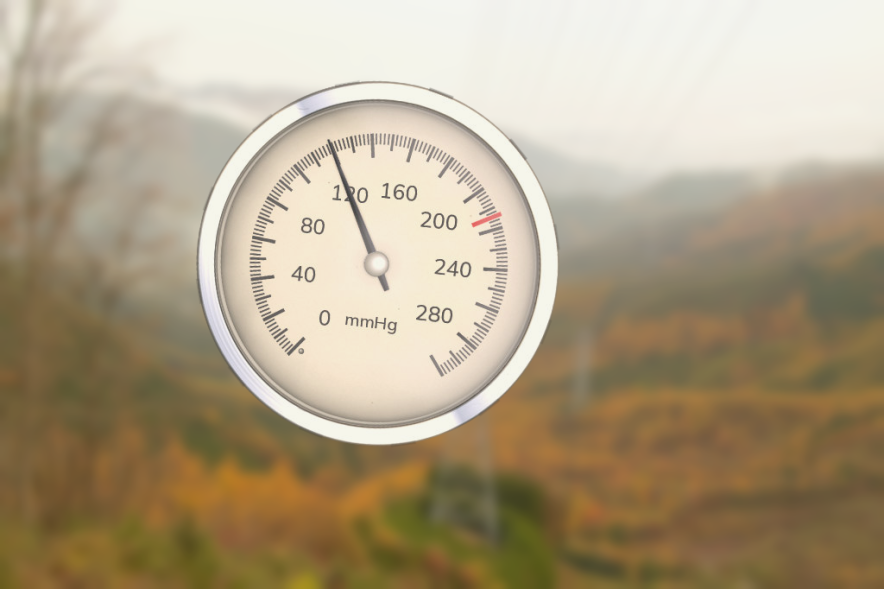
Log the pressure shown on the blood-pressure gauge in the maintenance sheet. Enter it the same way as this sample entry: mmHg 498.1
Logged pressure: mmHg 120
